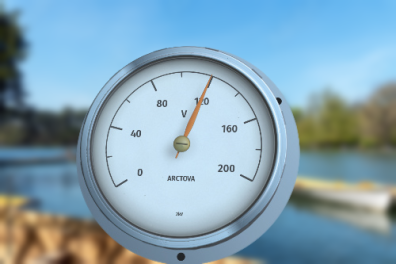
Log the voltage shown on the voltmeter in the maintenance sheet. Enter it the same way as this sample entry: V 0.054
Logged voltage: V 120
